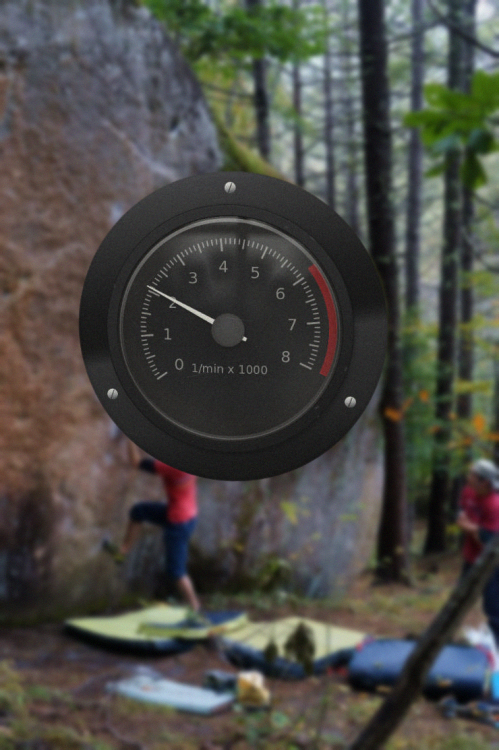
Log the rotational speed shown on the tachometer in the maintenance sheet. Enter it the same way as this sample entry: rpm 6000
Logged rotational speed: rpm 2100
